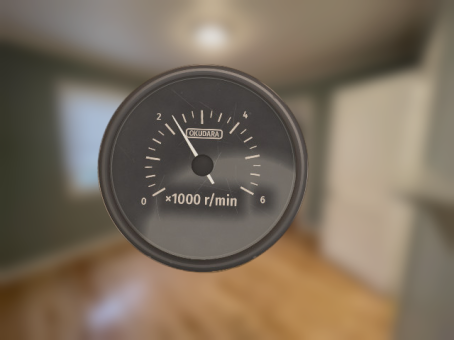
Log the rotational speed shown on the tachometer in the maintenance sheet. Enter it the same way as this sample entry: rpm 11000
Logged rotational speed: rpm 2250
